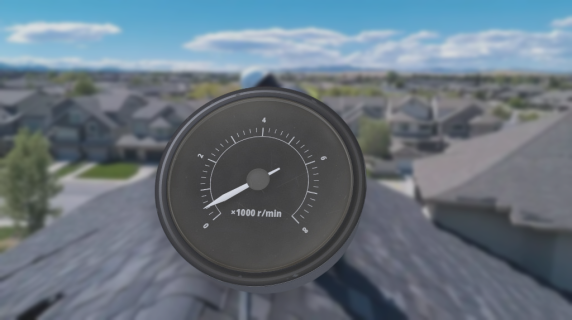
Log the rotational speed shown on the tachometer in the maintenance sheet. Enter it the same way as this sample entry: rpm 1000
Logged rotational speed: rpm 400
